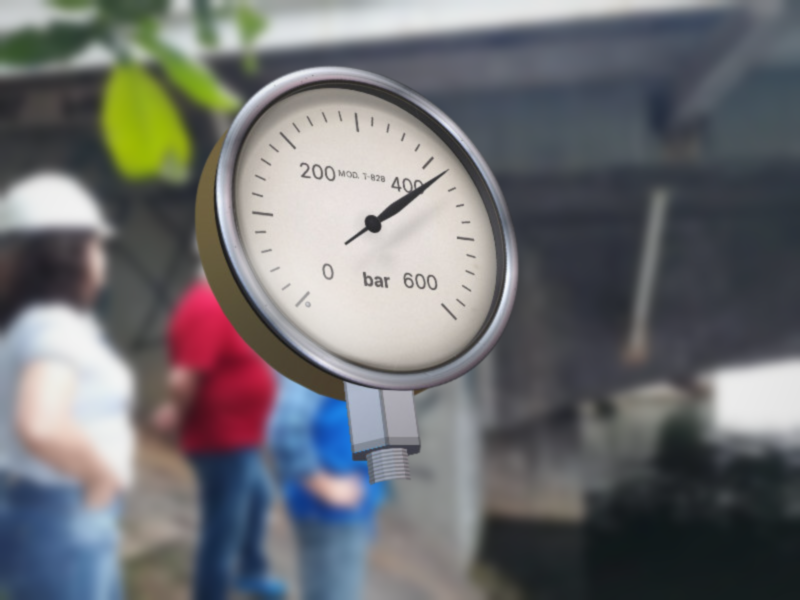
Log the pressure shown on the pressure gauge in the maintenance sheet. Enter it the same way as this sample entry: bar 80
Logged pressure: bar 420
